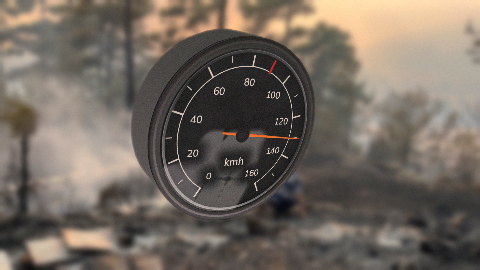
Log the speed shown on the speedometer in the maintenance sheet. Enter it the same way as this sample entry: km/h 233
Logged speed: km/h 130
